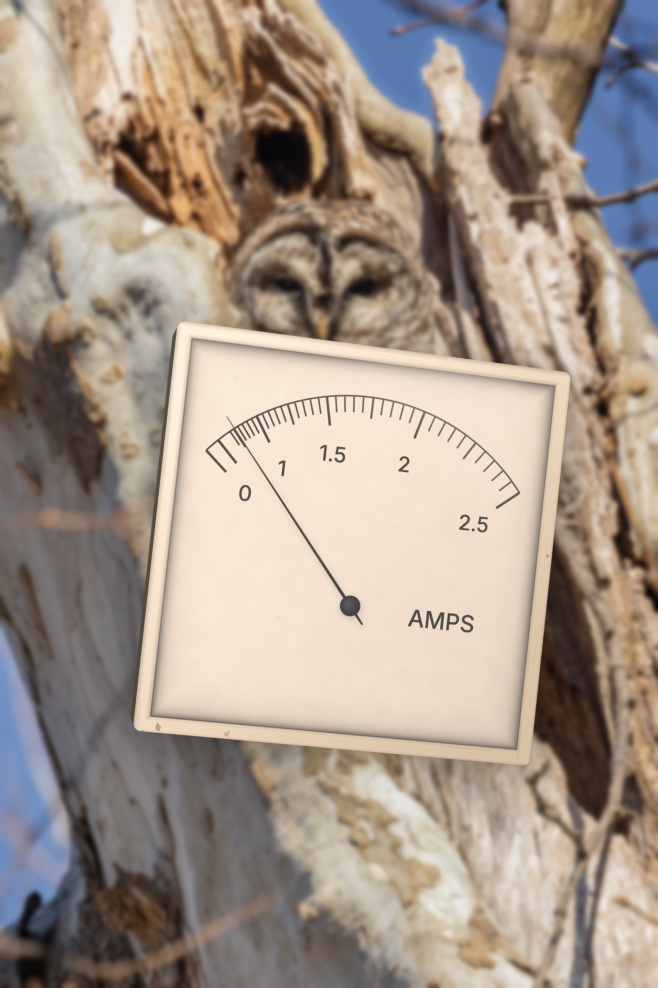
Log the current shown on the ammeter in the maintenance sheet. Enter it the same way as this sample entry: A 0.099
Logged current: A 0.75
